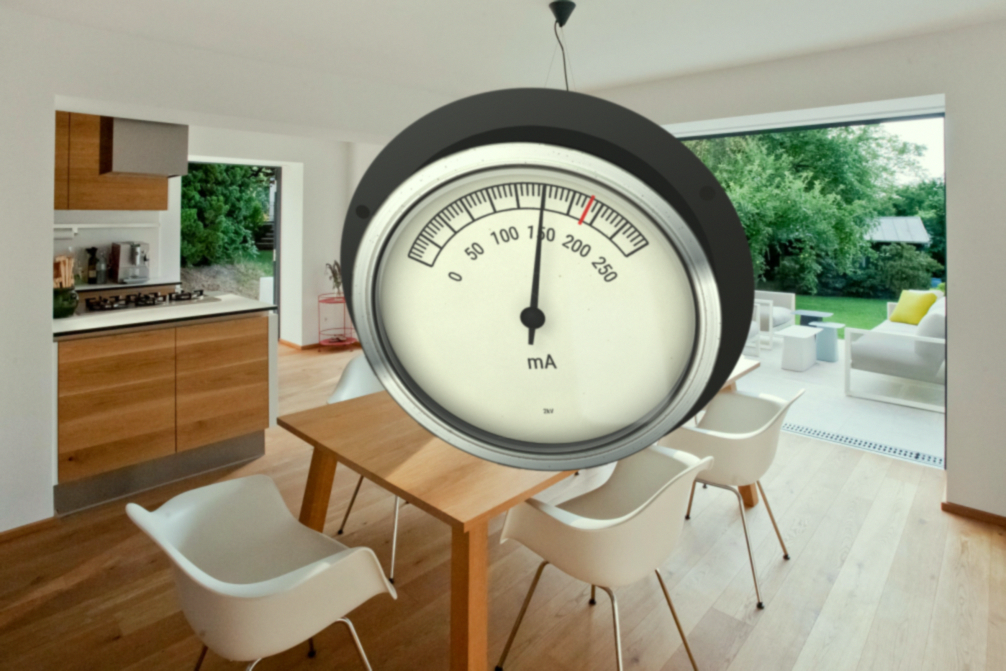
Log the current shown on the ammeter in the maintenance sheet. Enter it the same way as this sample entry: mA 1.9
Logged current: mA 150
